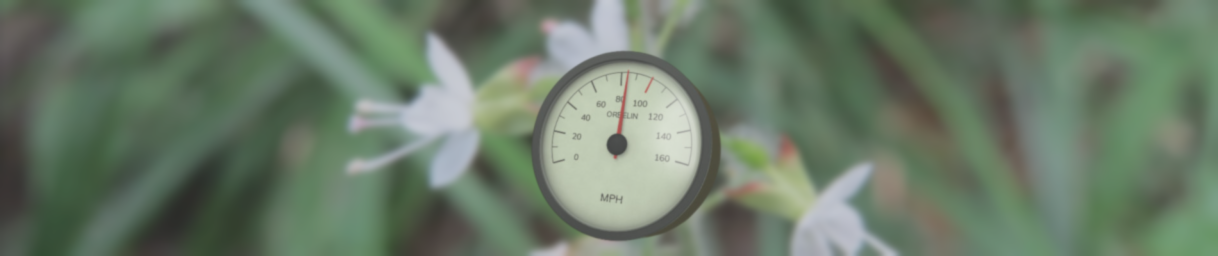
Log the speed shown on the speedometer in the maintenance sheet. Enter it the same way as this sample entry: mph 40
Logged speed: mph 85
